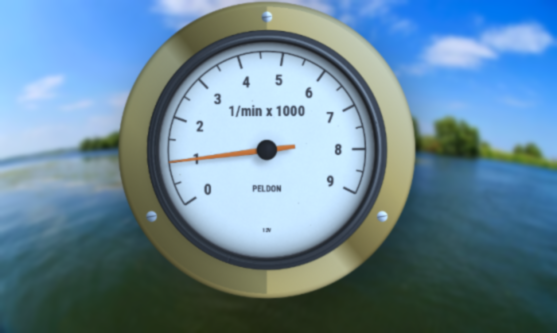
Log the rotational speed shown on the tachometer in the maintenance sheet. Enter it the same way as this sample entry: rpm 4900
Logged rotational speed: rpm 1000
